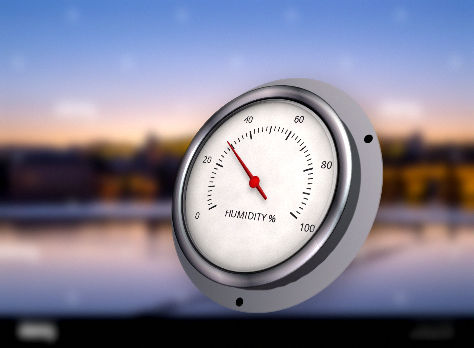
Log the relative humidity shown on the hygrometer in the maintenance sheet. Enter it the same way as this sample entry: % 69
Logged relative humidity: % 30
